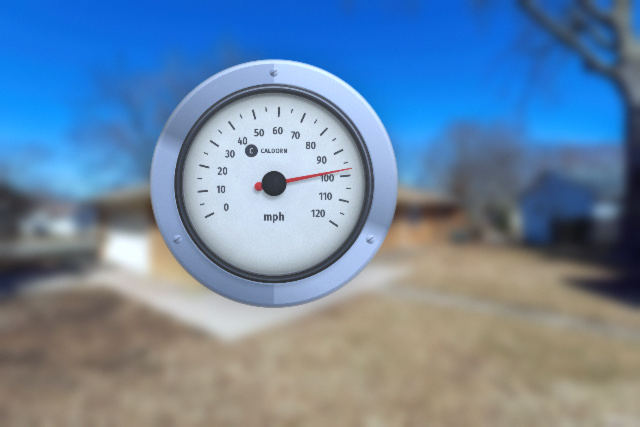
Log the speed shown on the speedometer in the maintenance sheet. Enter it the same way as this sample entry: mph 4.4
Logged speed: mph 97.5
